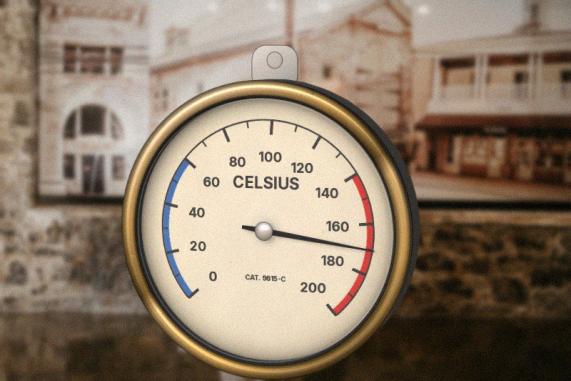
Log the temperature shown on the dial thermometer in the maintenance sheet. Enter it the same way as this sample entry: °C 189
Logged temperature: °C 170
